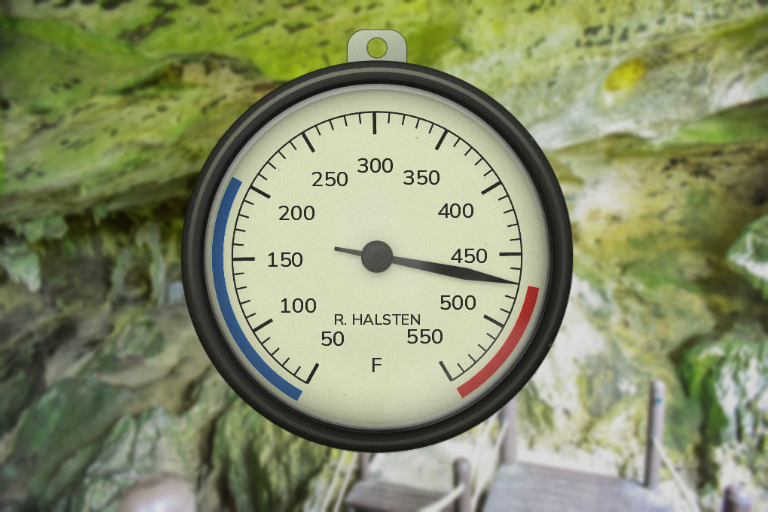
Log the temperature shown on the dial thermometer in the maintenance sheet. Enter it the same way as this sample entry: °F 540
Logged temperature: °F 470
